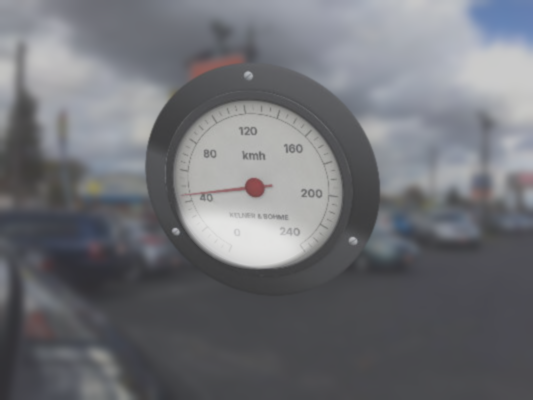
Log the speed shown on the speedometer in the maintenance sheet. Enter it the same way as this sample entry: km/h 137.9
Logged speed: km/h 45
